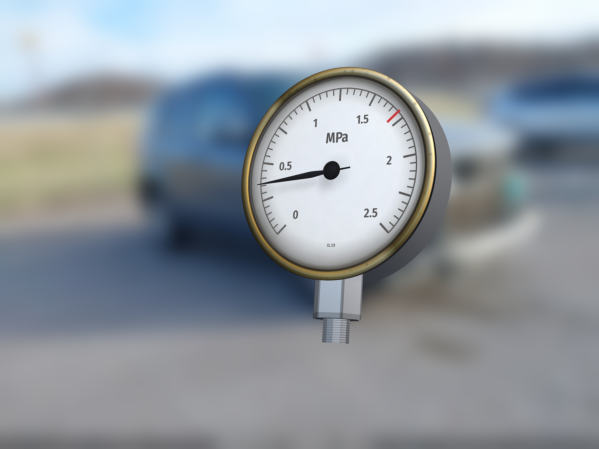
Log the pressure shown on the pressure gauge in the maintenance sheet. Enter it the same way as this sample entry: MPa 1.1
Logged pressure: MPa 0.35
